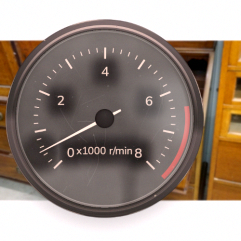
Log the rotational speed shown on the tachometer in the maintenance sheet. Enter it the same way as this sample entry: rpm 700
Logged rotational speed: rpm 500
